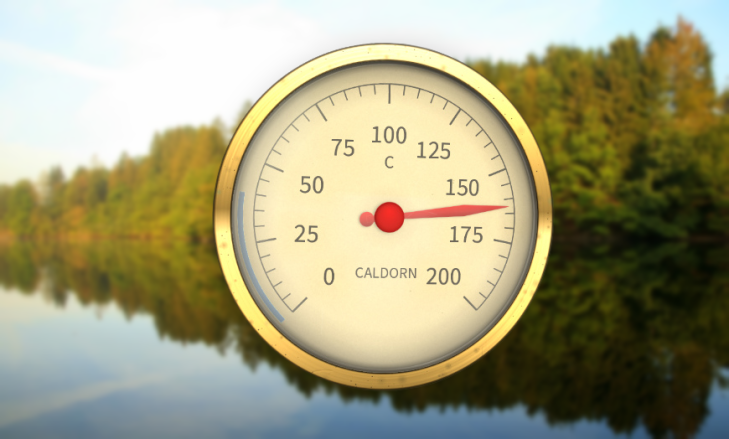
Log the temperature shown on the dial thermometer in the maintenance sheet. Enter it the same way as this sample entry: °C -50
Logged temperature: °C 162.5
